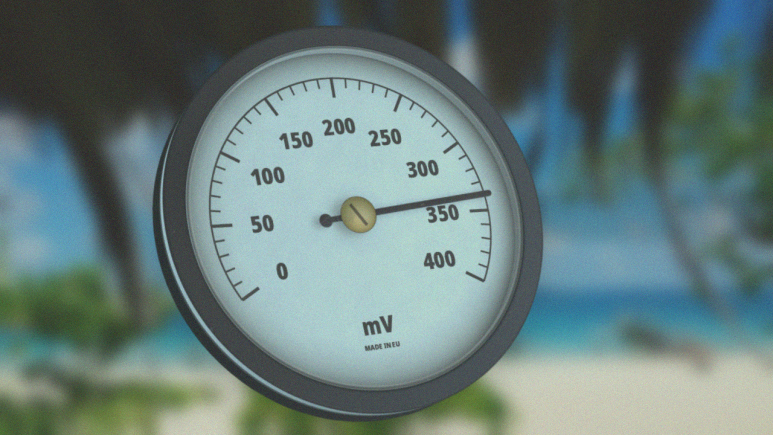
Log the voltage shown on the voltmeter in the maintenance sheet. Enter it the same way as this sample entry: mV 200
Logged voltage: mV 340
